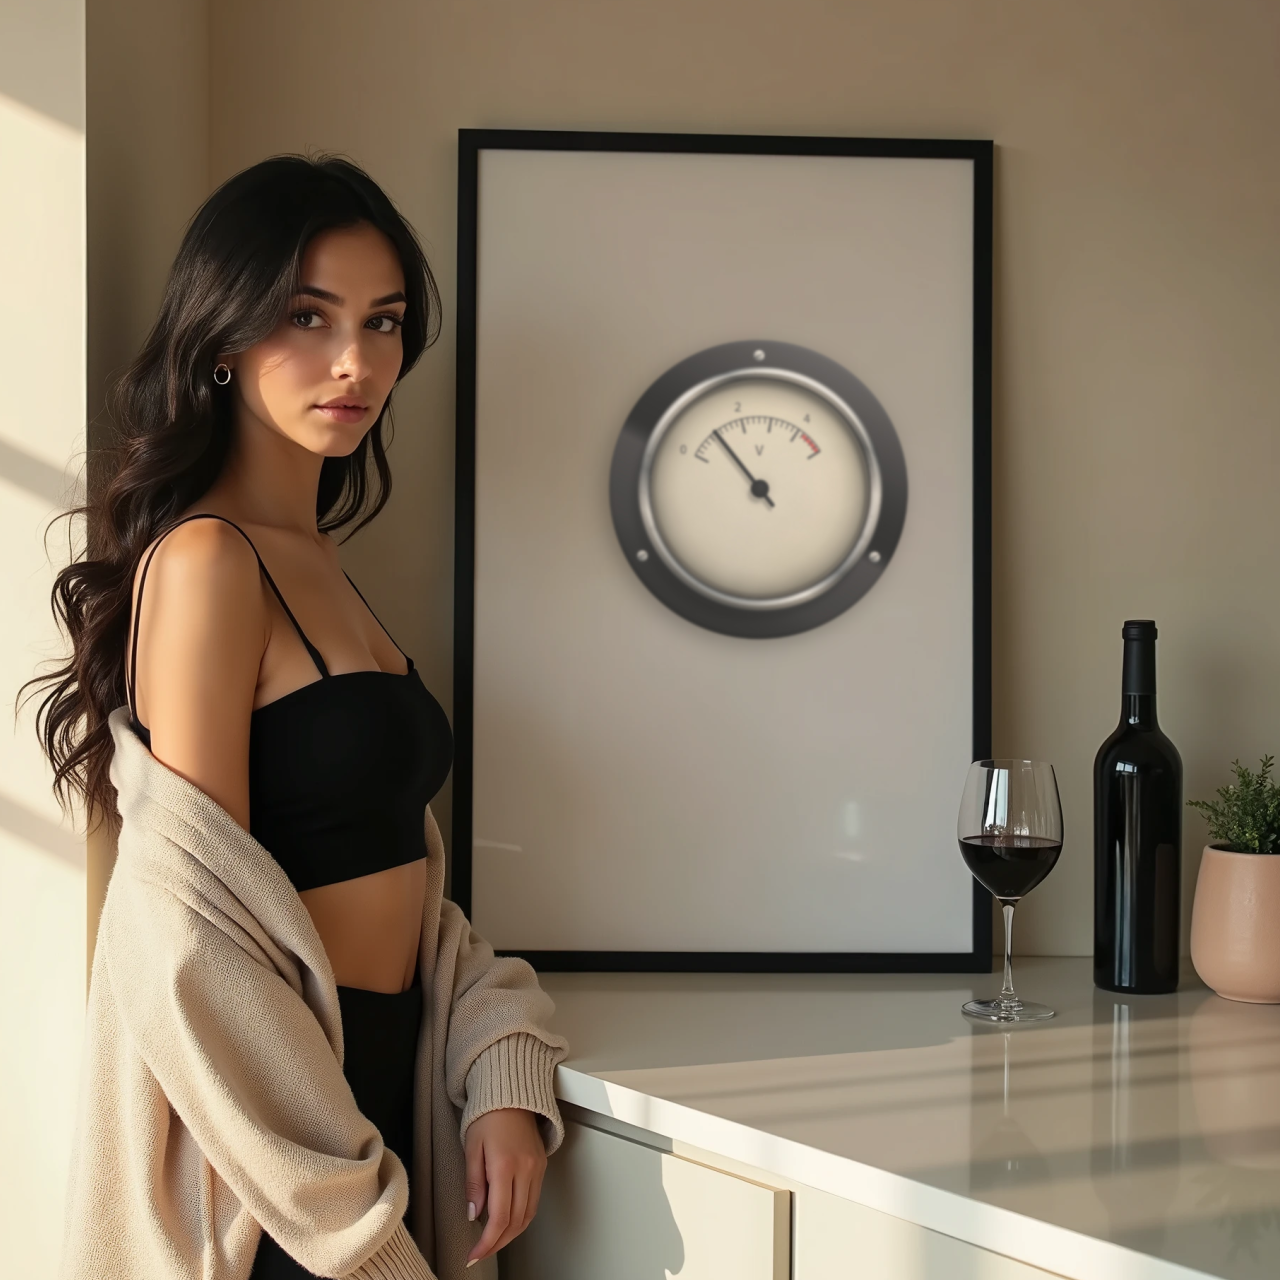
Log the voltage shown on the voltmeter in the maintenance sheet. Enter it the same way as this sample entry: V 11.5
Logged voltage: V 1
